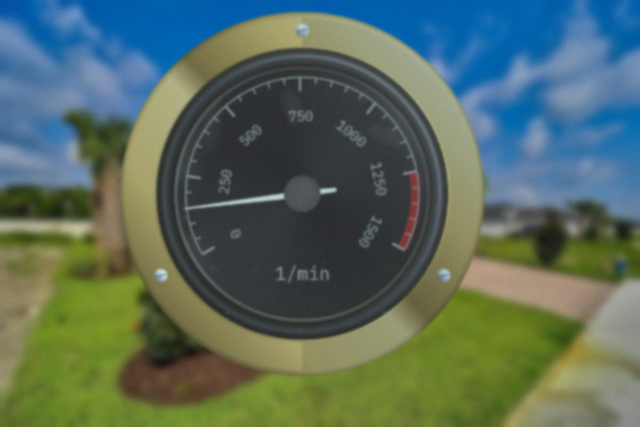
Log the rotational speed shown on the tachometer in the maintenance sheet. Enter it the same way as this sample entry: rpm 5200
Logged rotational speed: rpm 150
